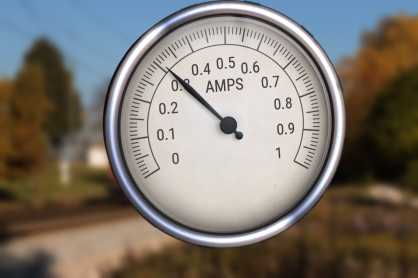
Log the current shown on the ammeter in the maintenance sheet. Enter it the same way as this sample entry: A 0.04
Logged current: A 0.31
